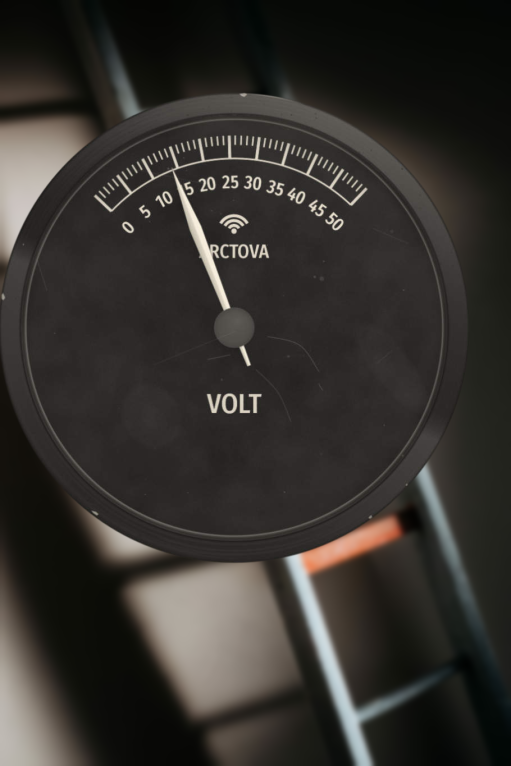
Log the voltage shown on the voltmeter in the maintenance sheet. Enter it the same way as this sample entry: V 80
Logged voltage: V 14
